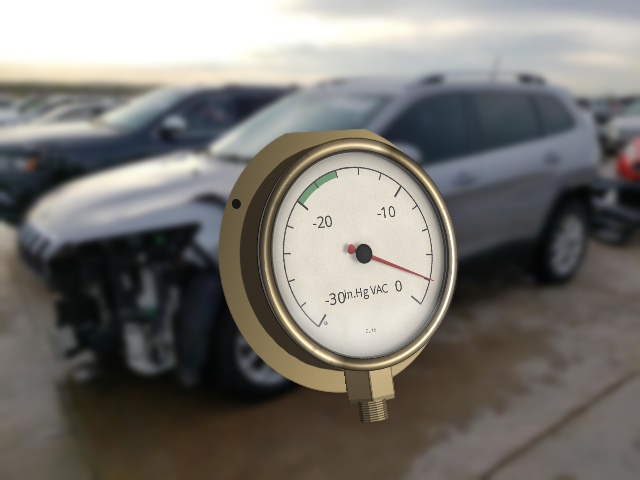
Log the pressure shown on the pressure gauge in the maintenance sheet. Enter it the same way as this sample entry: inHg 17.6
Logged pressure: inHg -2
